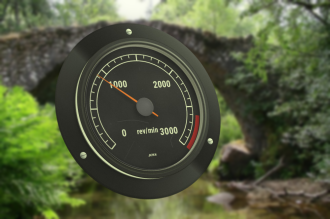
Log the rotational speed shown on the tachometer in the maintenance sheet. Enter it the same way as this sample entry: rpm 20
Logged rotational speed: rpm 900
